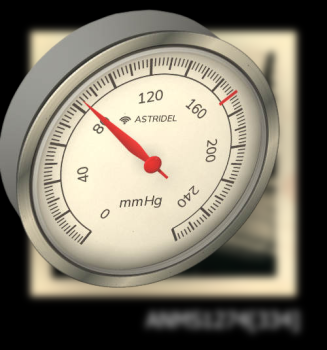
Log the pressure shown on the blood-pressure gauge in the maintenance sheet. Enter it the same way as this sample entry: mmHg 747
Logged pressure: mmHg 84
